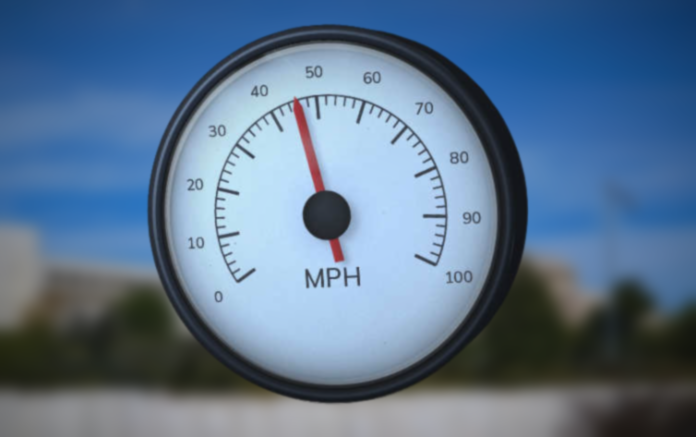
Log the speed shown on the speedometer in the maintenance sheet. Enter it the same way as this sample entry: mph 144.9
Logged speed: mph 46
